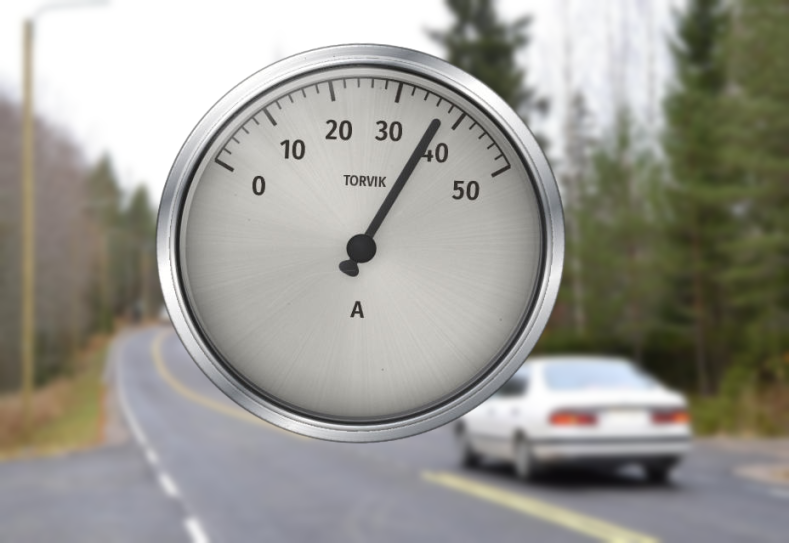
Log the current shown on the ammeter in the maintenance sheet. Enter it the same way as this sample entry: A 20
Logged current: A 37
